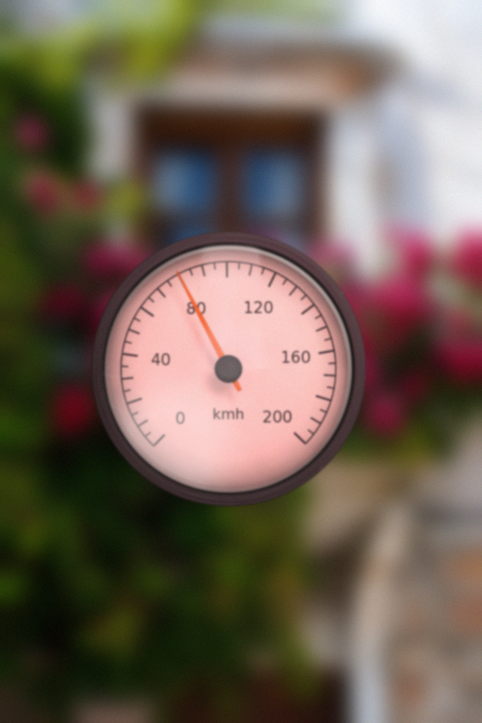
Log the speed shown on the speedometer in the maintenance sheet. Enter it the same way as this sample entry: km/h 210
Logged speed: km/h 80
